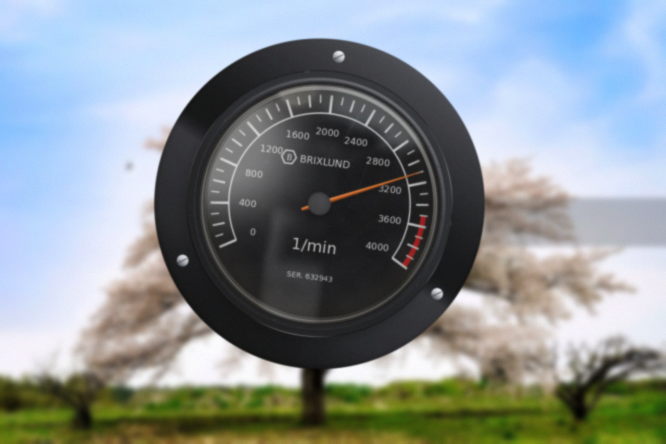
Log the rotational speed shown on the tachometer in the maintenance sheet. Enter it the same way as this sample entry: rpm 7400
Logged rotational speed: rpm 3100
